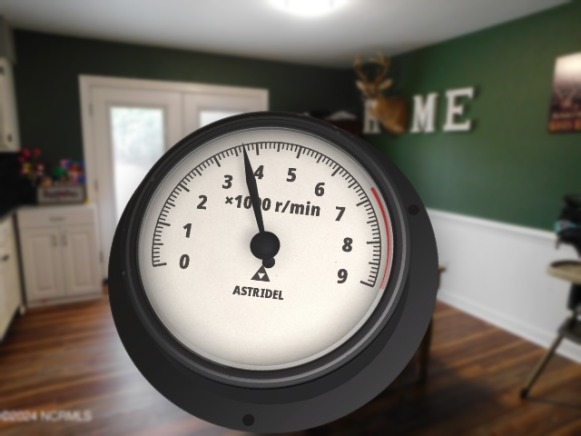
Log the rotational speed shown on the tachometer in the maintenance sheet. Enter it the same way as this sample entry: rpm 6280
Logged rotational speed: rpm 3700
